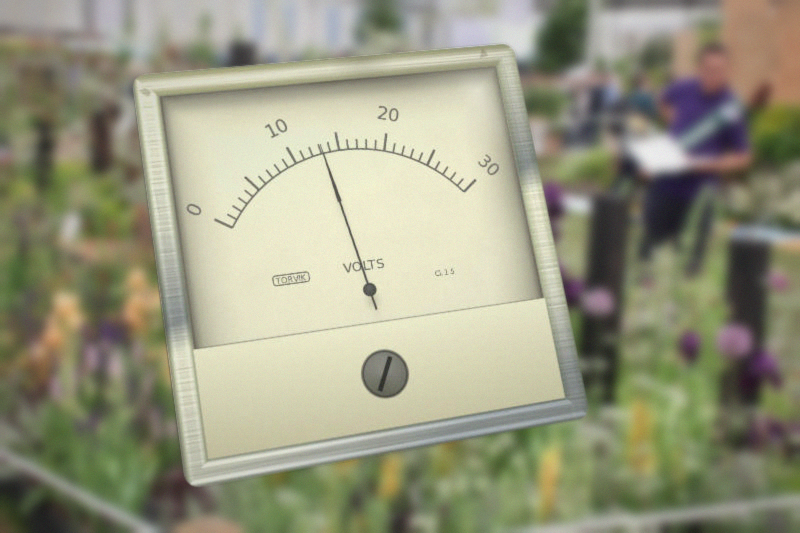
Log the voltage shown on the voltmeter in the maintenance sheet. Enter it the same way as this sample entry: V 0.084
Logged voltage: V 13
